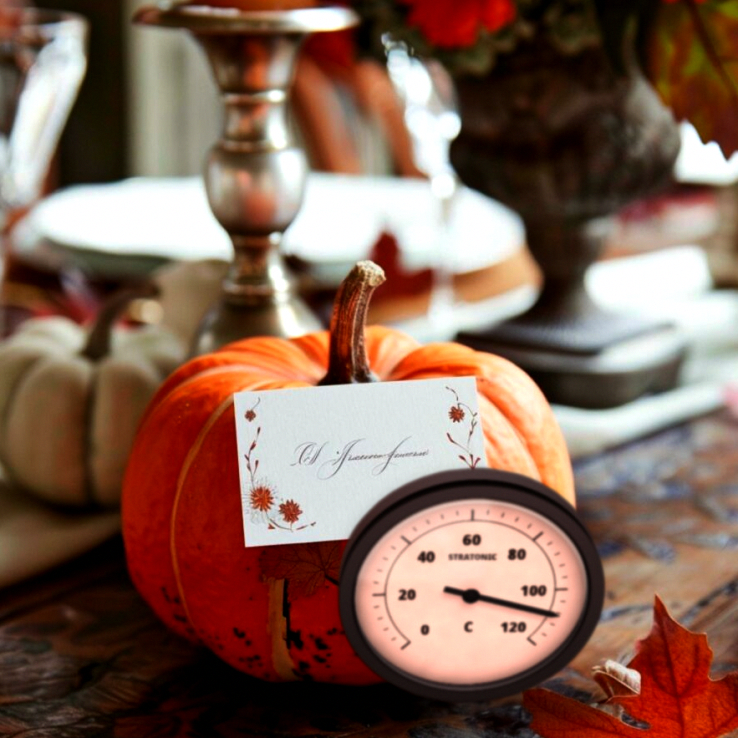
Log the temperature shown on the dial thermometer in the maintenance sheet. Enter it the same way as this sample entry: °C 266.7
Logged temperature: °C 108
